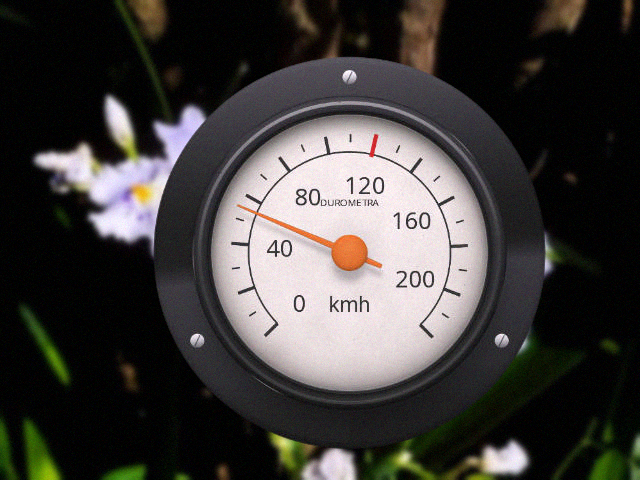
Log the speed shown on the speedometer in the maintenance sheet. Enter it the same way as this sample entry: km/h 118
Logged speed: km/h 55
